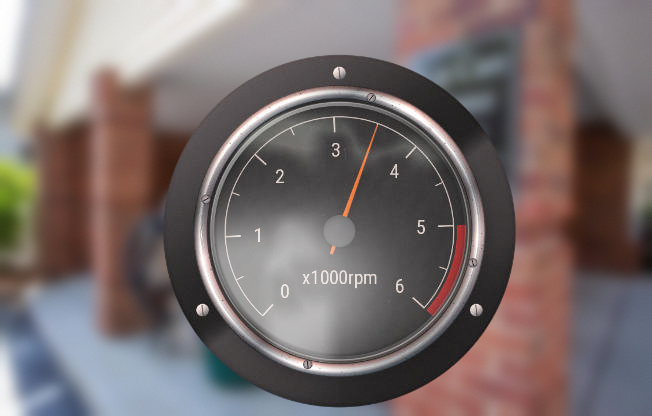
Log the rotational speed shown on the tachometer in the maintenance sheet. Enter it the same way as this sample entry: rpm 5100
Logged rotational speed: rpm 3500
